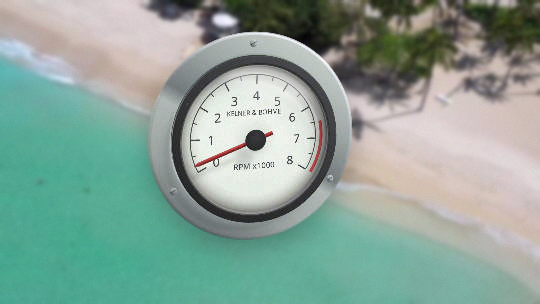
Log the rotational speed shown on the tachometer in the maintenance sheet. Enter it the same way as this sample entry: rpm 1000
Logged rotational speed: rpm 250
